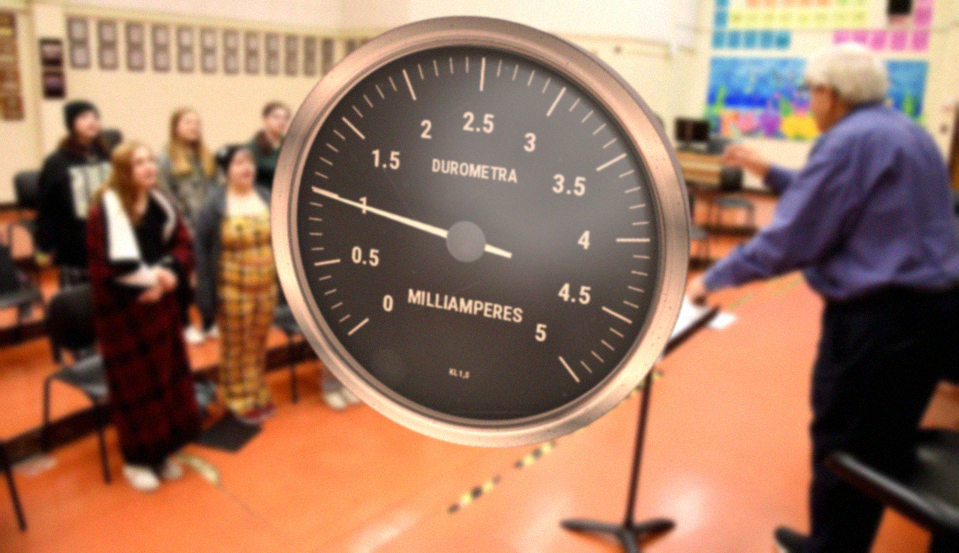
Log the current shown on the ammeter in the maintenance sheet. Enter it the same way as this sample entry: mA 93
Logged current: mA 1
